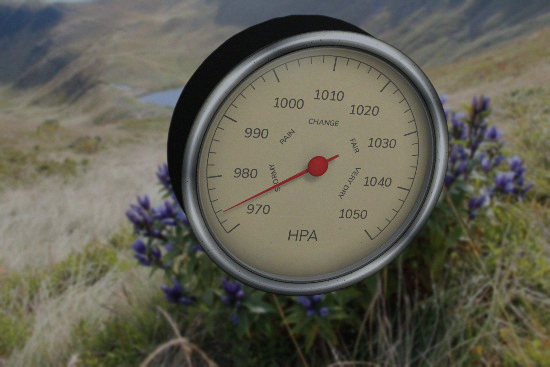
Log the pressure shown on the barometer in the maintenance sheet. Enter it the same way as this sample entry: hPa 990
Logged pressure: hPa 974
